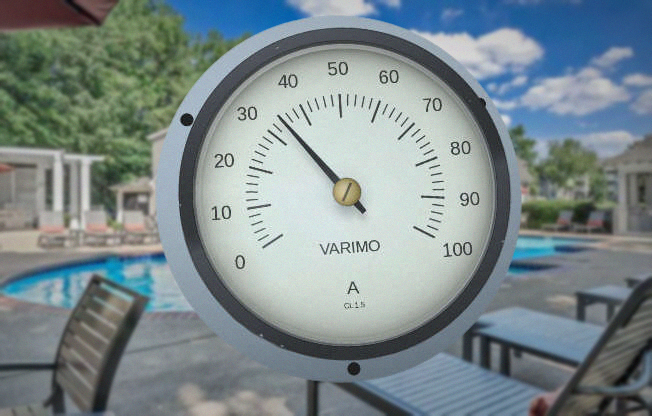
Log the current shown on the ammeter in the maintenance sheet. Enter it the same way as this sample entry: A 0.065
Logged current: A 34
